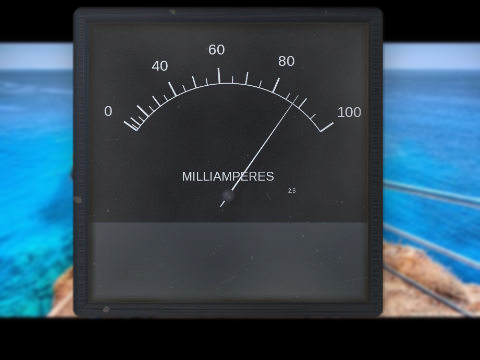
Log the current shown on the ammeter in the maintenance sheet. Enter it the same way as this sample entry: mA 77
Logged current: mA 87.5
